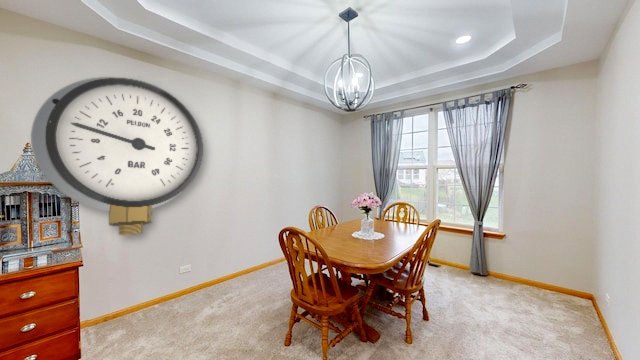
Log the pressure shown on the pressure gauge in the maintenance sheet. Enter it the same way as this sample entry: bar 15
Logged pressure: bar 10
